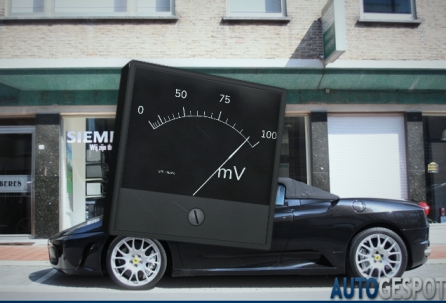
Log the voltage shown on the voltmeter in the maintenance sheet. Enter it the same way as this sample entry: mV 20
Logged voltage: mV 95
